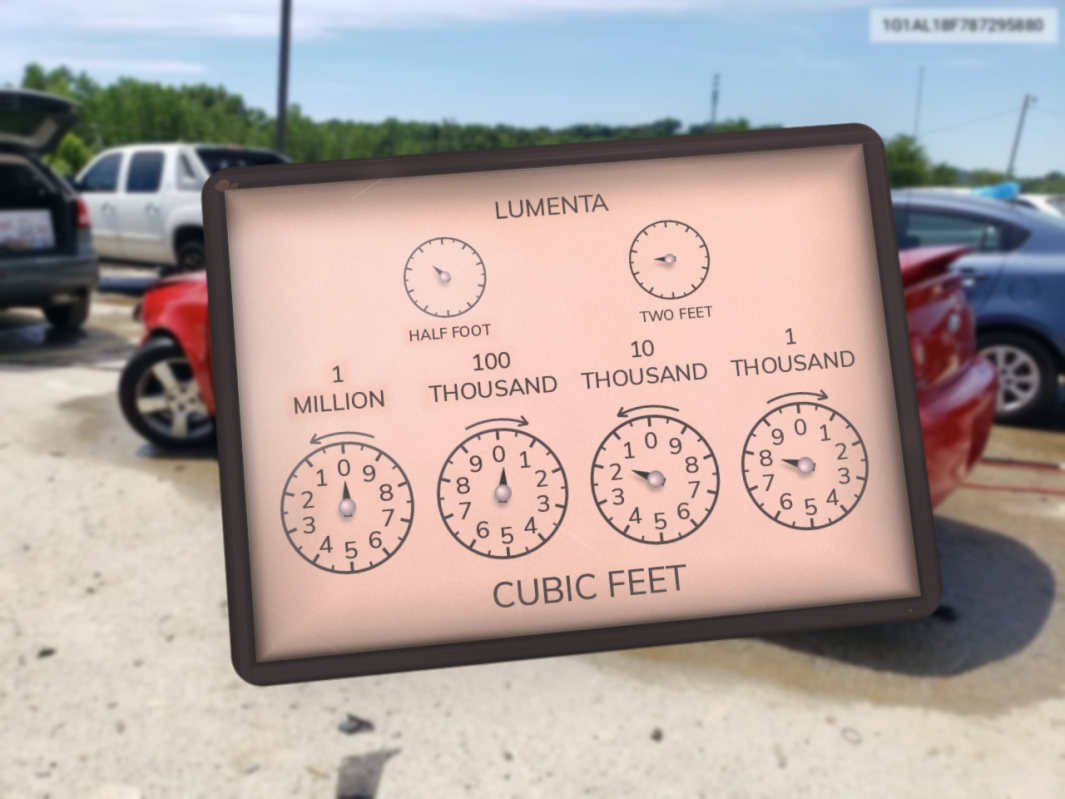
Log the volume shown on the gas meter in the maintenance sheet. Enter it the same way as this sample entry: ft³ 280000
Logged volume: ft³ 1800
